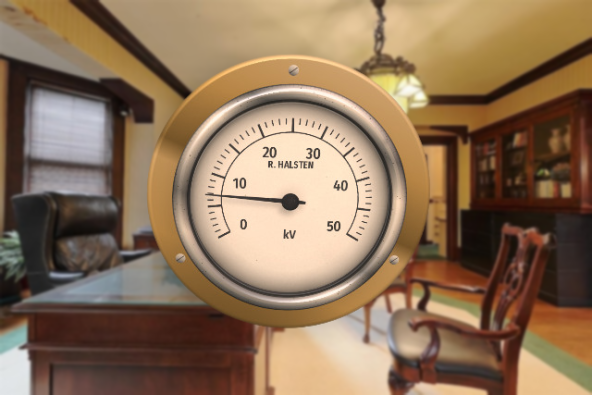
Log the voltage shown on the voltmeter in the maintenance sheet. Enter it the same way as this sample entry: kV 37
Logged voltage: kV 7
